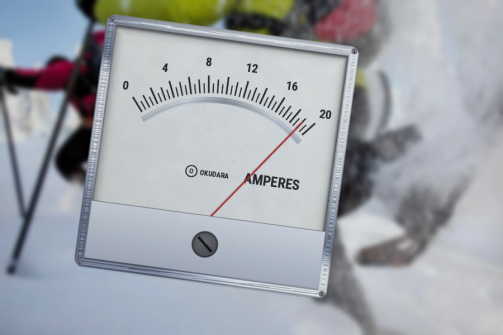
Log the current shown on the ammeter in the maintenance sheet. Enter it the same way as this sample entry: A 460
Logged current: A 19
